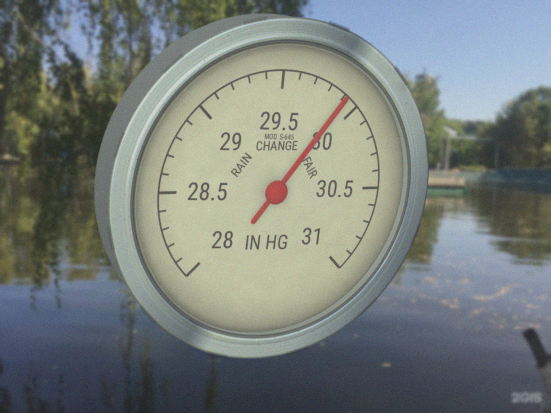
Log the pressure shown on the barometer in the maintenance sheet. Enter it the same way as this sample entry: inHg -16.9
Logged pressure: inHg 29.9
